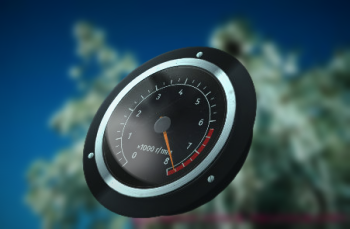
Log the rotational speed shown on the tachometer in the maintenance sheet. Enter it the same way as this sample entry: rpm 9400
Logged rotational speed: rpm 7750
